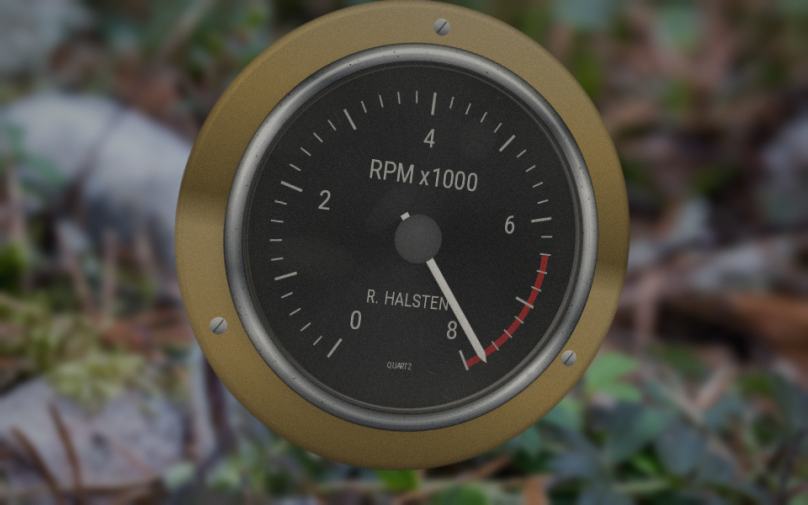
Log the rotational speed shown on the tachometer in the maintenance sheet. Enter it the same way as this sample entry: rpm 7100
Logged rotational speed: rpm 7800
